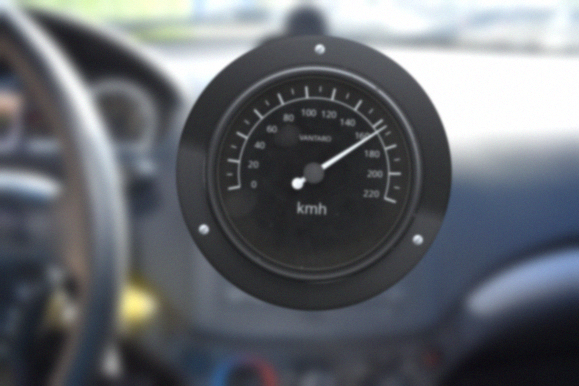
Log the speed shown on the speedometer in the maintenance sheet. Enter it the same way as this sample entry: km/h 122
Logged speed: km/h 165
